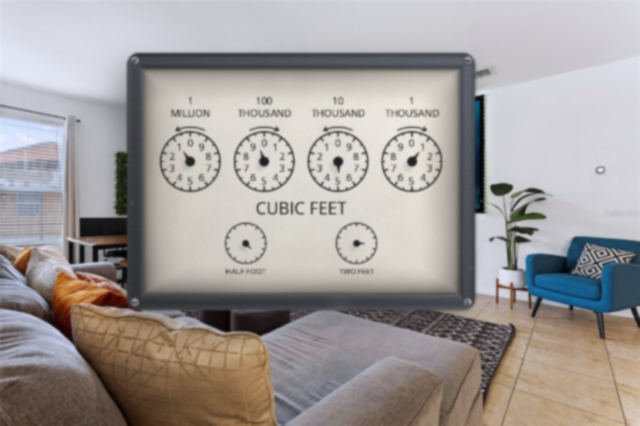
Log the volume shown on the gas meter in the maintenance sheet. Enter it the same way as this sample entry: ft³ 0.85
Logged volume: ft³ 95100
